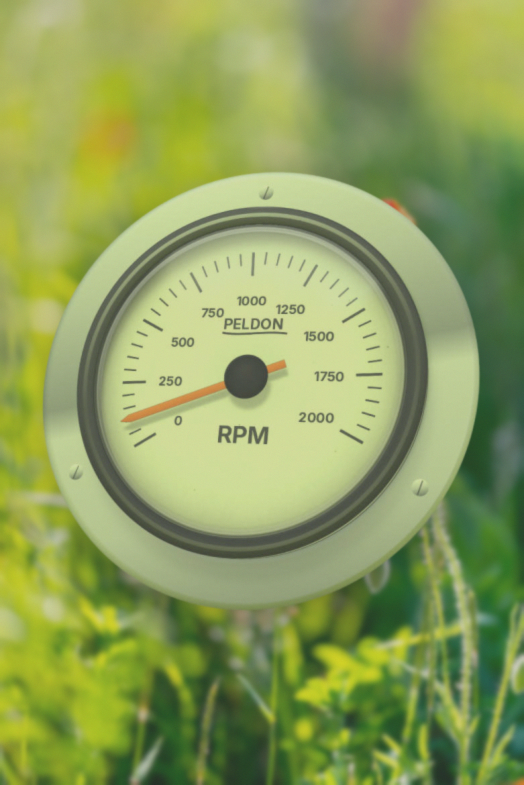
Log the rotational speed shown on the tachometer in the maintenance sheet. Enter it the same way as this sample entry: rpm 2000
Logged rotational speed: rpm 100
